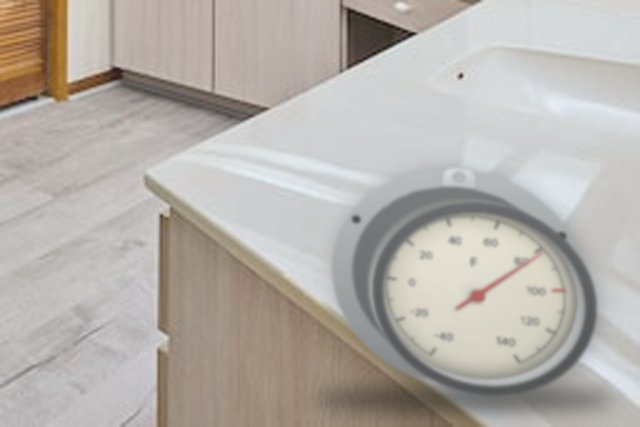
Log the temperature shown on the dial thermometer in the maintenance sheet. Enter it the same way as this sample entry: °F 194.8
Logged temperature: °F 80
